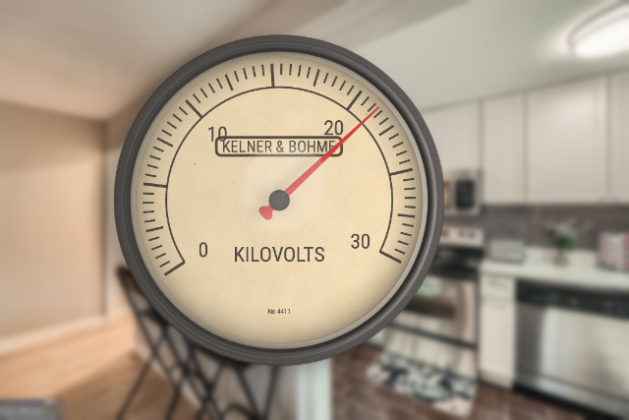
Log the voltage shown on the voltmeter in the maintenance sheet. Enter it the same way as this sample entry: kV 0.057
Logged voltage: kV 21.25
